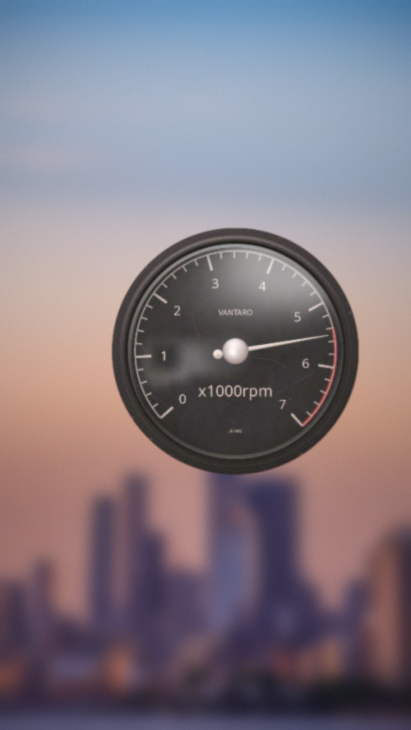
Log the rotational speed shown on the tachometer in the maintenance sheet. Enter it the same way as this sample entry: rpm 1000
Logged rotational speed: rpm 5500
